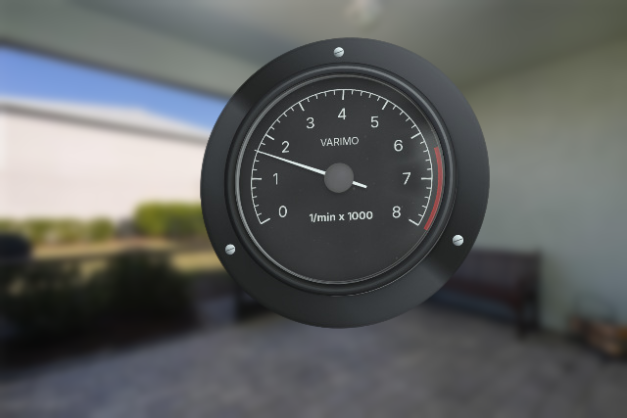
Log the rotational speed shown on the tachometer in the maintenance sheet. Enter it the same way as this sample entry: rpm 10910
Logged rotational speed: rpm 1600
